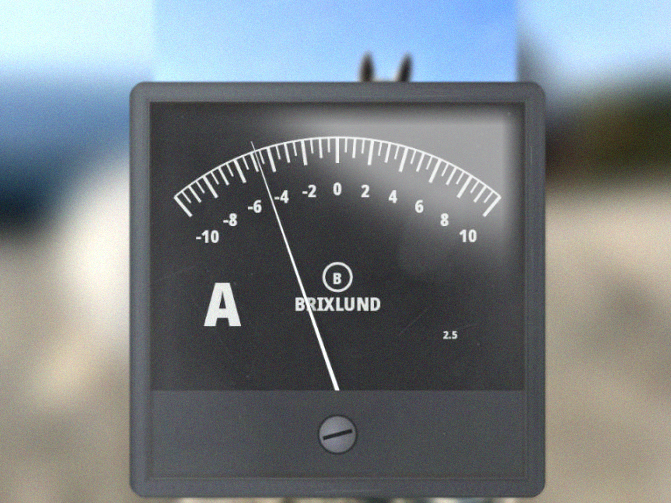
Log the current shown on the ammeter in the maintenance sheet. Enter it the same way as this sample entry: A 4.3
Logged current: A -4.75
